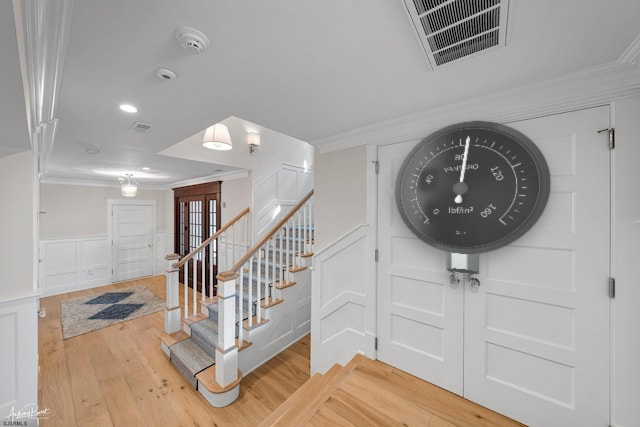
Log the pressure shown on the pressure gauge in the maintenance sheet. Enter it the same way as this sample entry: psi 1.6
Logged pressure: psi 85
